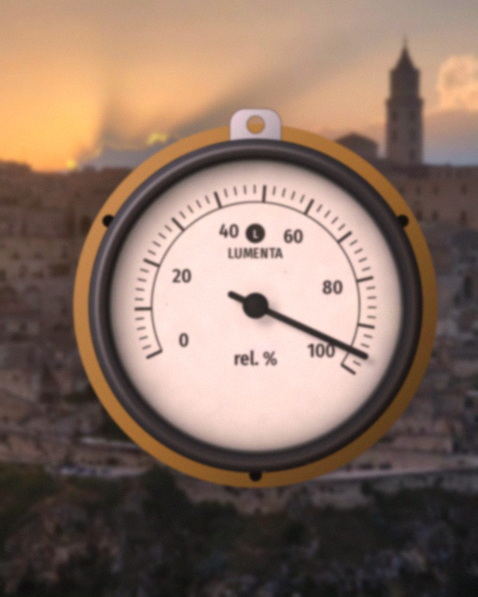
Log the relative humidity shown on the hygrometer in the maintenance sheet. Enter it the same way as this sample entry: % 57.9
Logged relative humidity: % 96
